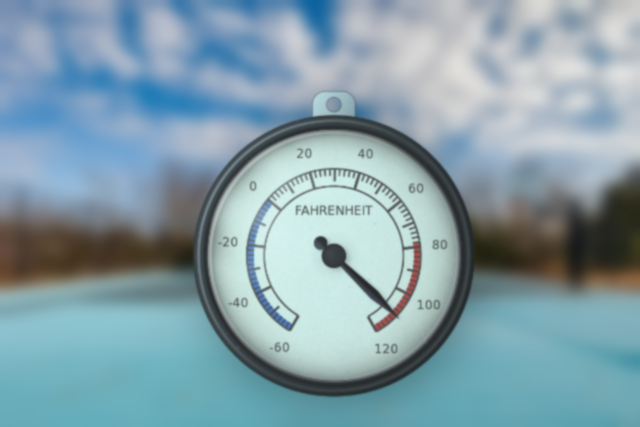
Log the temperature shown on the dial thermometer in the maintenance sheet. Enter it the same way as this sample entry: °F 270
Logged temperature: °F 110
